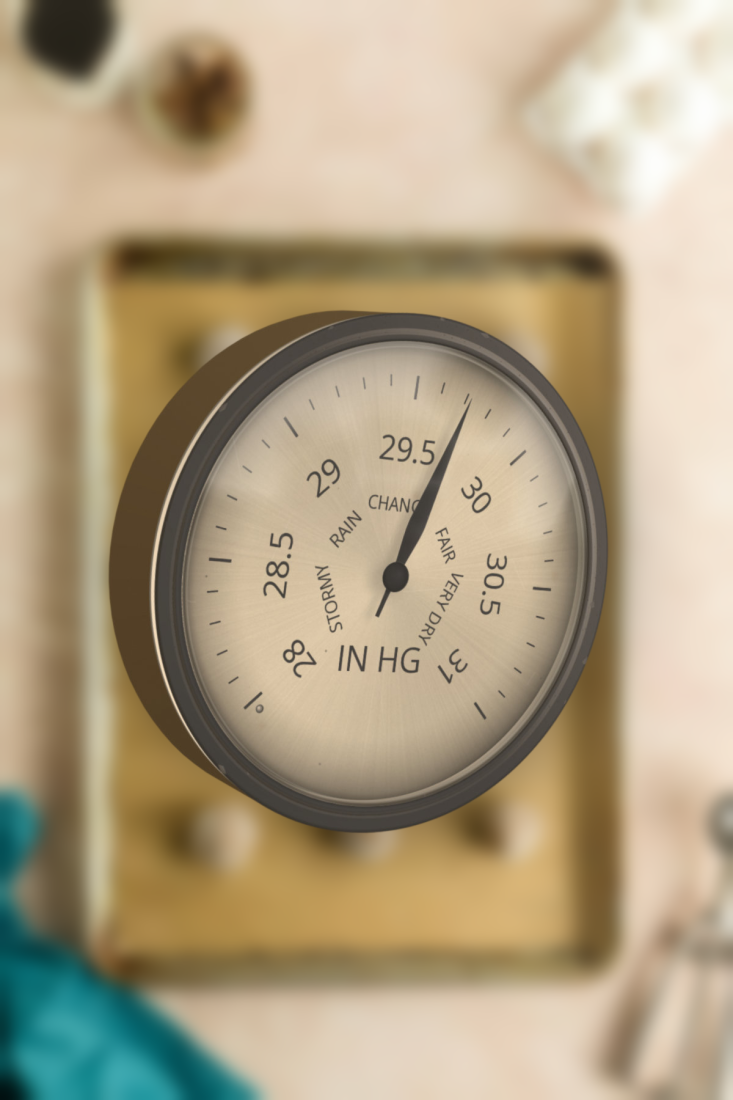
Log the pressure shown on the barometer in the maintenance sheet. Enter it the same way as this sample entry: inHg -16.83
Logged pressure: inHg 29.7
